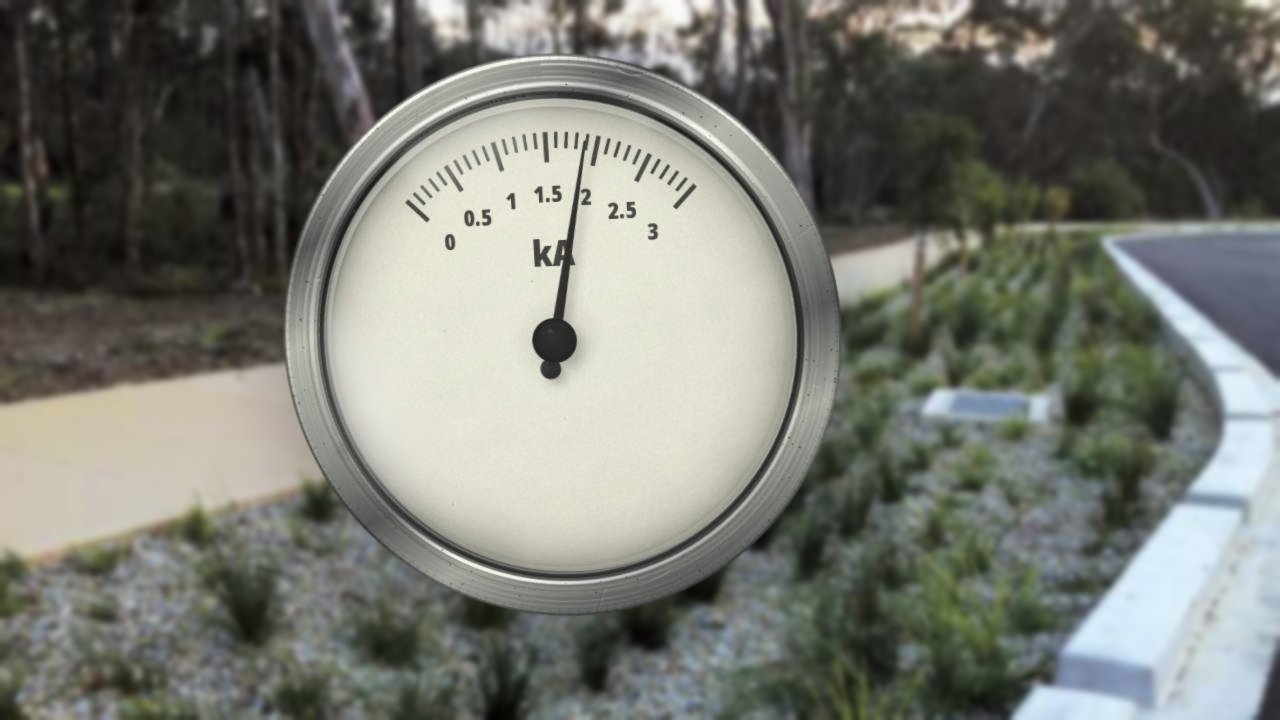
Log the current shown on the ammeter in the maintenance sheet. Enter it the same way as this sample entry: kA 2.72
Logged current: kA 1.9
